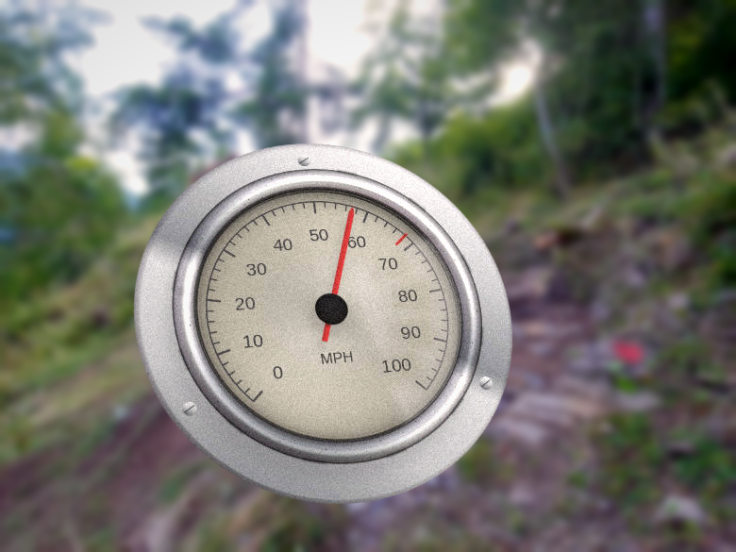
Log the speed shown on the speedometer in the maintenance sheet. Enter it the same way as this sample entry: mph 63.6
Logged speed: mph 57
